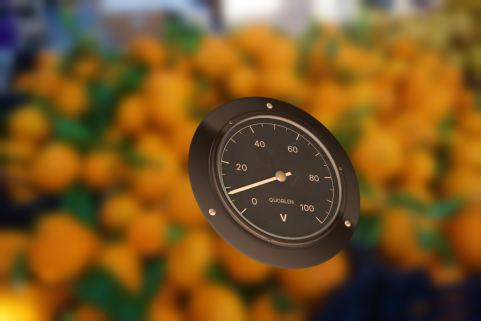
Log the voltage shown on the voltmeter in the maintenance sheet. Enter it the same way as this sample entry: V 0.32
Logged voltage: V 7.5
